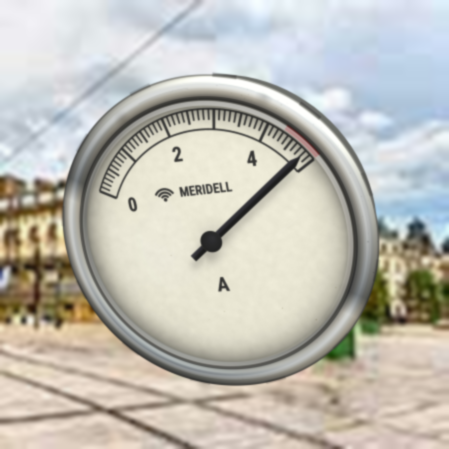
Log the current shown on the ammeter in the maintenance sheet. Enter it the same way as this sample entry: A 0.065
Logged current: A 4.8
